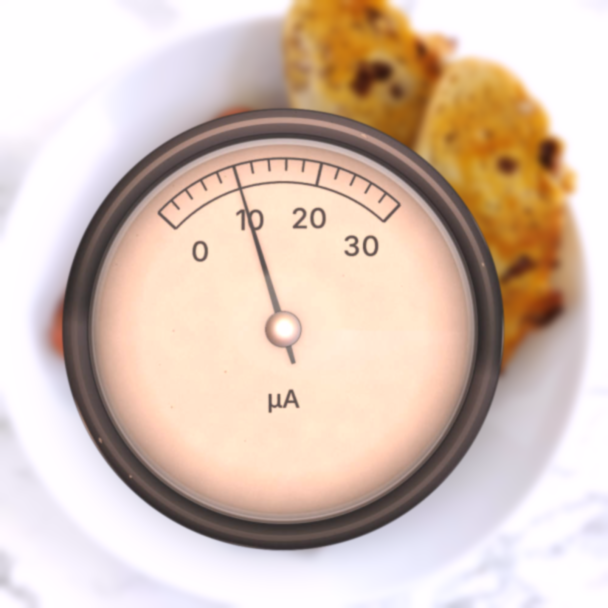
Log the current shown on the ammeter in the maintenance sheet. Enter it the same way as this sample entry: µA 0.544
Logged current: µA 10
